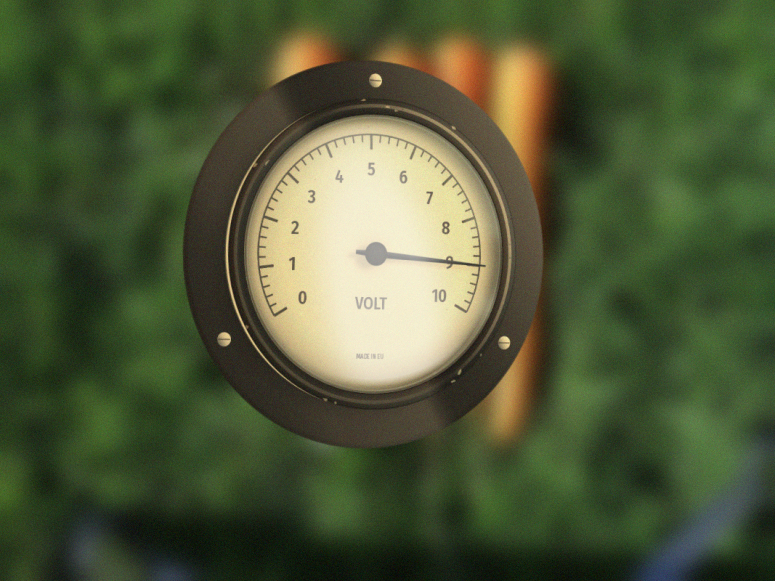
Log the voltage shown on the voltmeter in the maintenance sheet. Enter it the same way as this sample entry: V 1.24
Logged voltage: V 9
